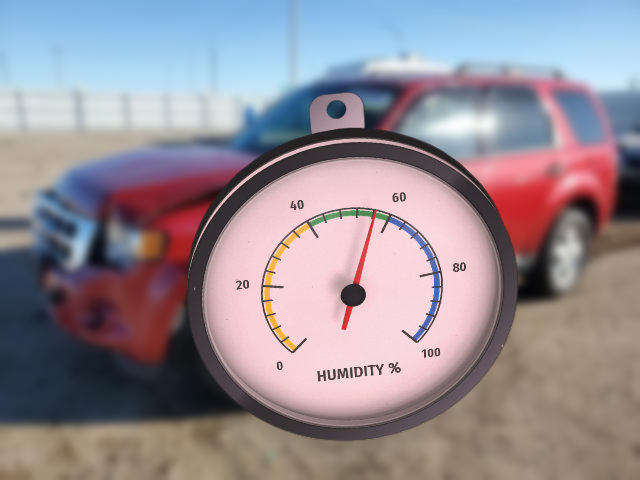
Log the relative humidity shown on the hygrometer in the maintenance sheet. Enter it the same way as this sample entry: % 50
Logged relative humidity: % 56
